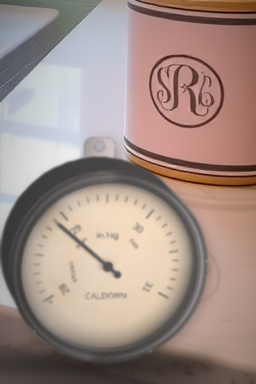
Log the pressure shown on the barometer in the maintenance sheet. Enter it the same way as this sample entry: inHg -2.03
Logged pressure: inHg 28.9
